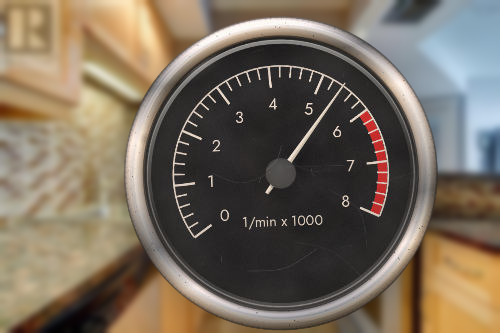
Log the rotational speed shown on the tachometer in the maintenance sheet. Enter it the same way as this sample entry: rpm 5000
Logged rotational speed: rpm 5400
